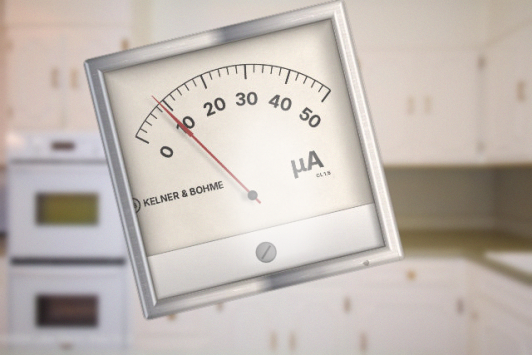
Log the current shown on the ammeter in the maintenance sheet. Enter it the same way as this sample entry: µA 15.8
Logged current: µA 9
